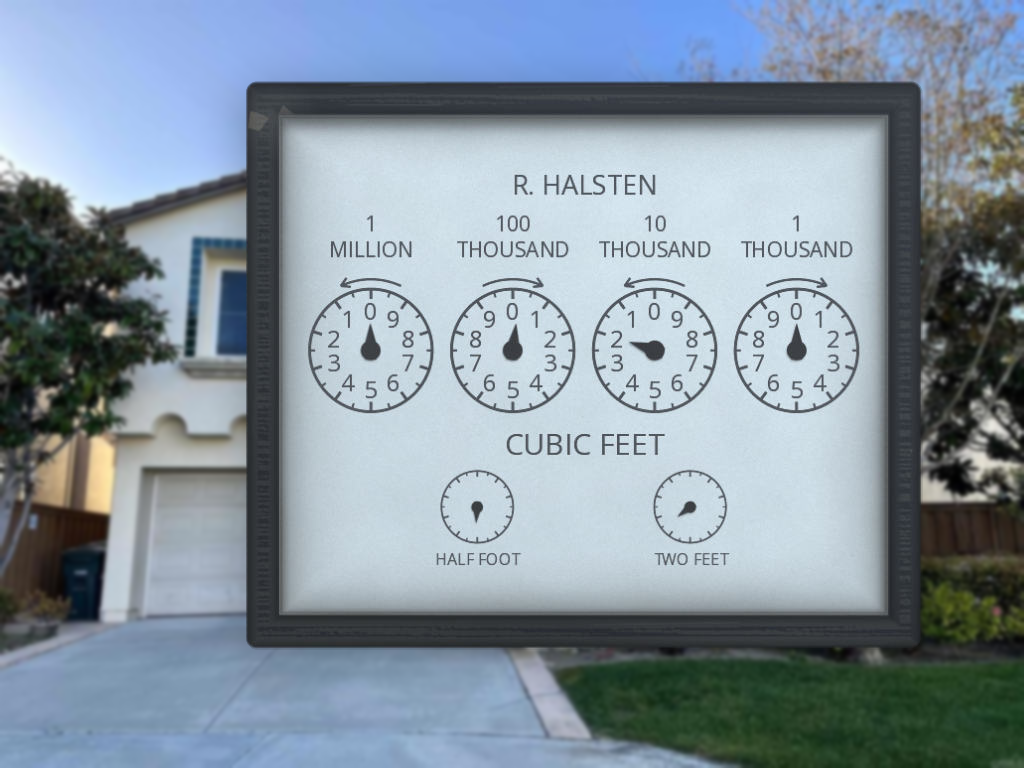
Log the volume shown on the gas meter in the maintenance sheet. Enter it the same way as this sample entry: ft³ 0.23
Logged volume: ft³ 2000
